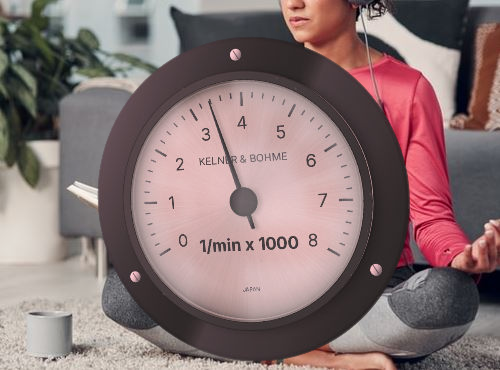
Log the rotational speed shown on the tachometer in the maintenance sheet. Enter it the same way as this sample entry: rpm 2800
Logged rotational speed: rpm 3400
